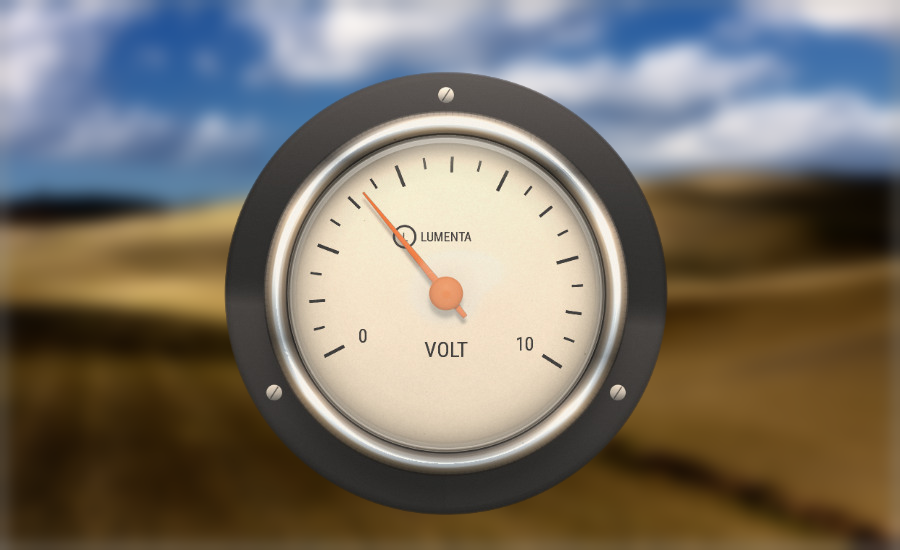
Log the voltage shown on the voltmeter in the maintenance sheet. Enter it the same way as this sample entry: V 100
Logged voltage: V 3.25
